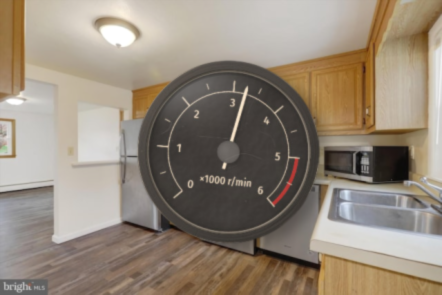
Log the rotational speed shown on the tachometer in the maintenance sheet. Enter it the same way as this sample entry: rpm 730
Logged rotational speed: rpm 3250
